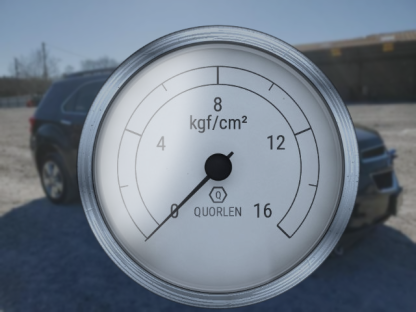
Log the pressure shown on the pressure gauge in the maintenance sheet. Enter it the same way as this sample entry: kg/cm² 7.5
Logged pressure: kg/cm² 0
